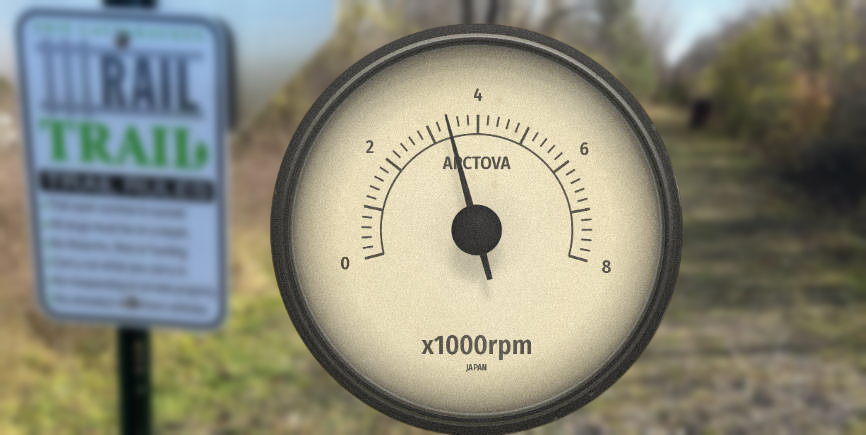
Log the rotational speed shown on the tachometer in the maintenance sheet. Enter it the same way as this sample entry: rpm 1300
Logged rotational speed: rpm 3400
